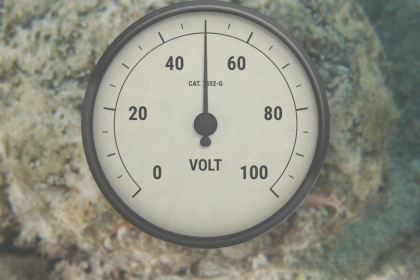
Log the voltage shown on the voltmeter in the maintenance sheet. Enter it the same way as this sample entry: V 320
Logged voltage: V 50
